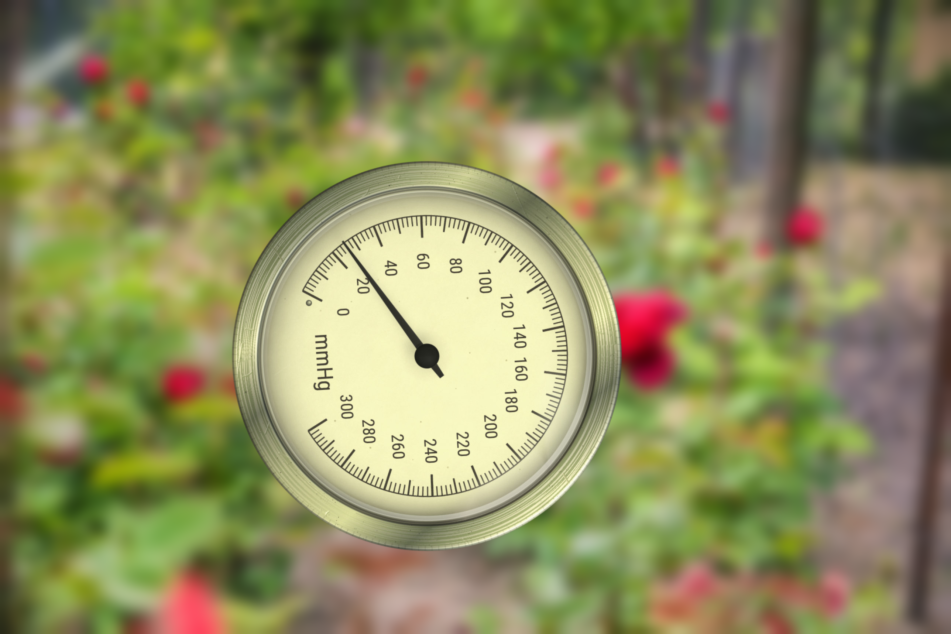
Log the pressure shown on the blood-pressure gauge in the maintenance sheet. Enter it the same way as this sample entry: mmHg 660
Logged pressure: mmHg 26
